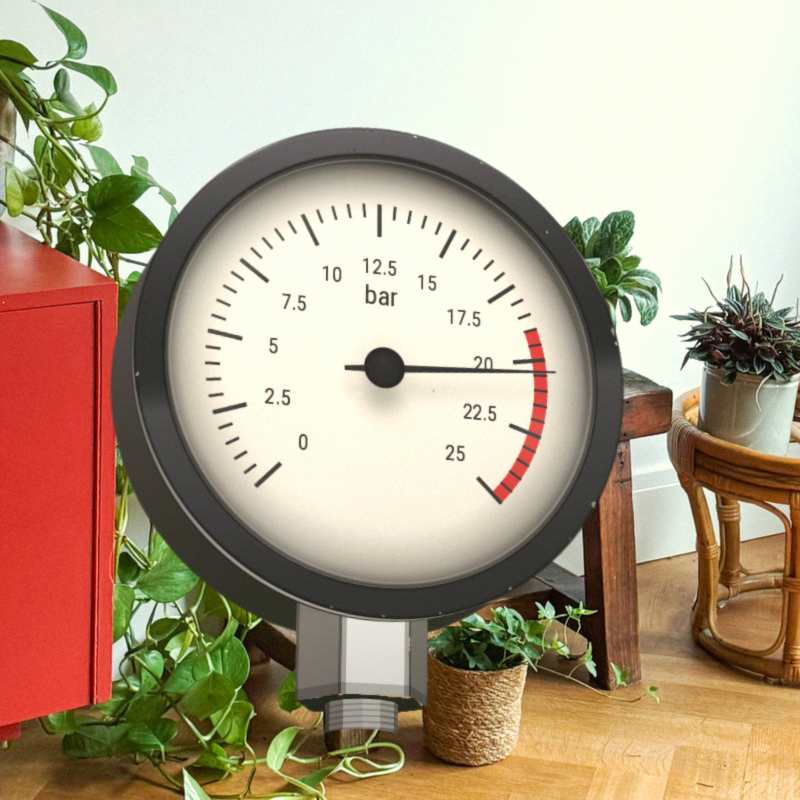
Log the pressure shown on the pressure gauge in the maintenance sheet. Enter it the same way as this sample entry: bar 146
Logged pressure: bar 20.5
